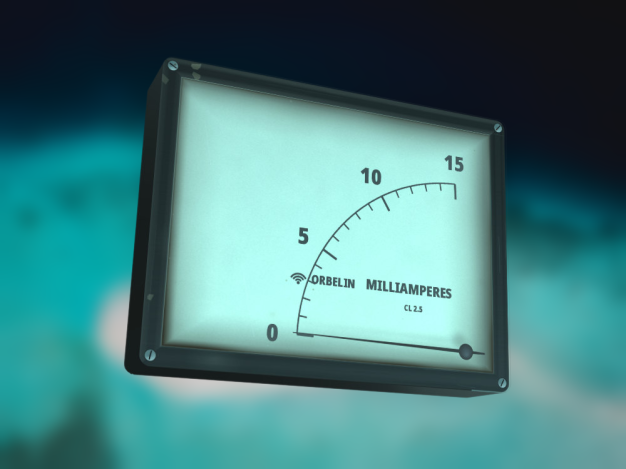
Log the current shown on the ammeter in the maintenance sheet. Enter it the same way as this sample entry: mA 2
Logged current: mA 0
